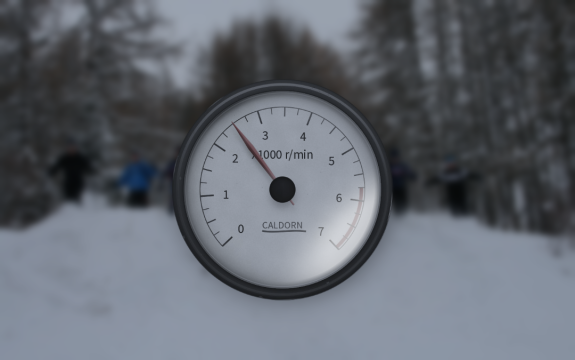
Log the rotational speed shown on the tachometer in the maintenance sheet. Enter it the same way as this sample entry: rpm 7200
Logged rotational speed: rpm 2500
